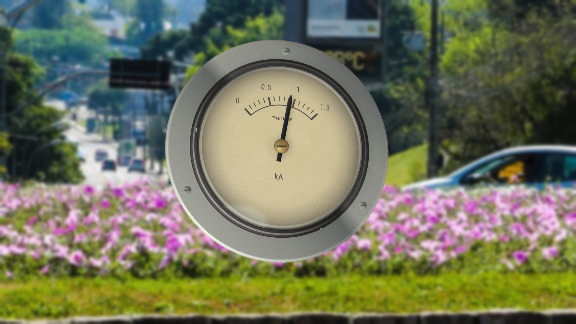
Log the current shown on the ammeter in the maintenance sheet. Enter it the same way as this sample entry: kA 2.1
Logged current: kA 0.9
